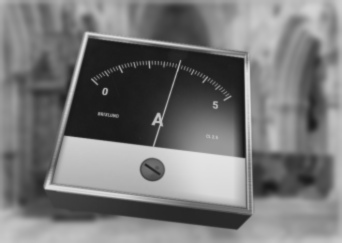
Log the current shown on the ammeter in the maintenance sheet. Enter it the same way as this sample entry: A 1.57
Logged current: A 3
